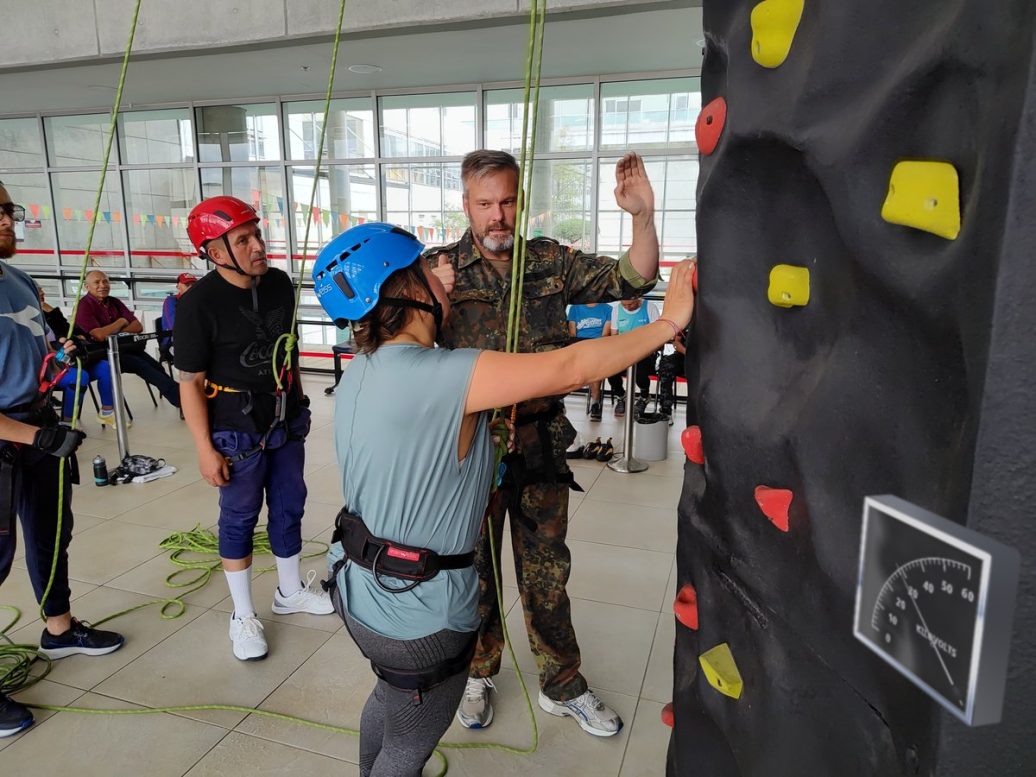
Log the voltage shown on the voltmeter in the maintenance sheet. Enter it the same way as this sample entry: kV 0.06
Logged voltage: kV 30
